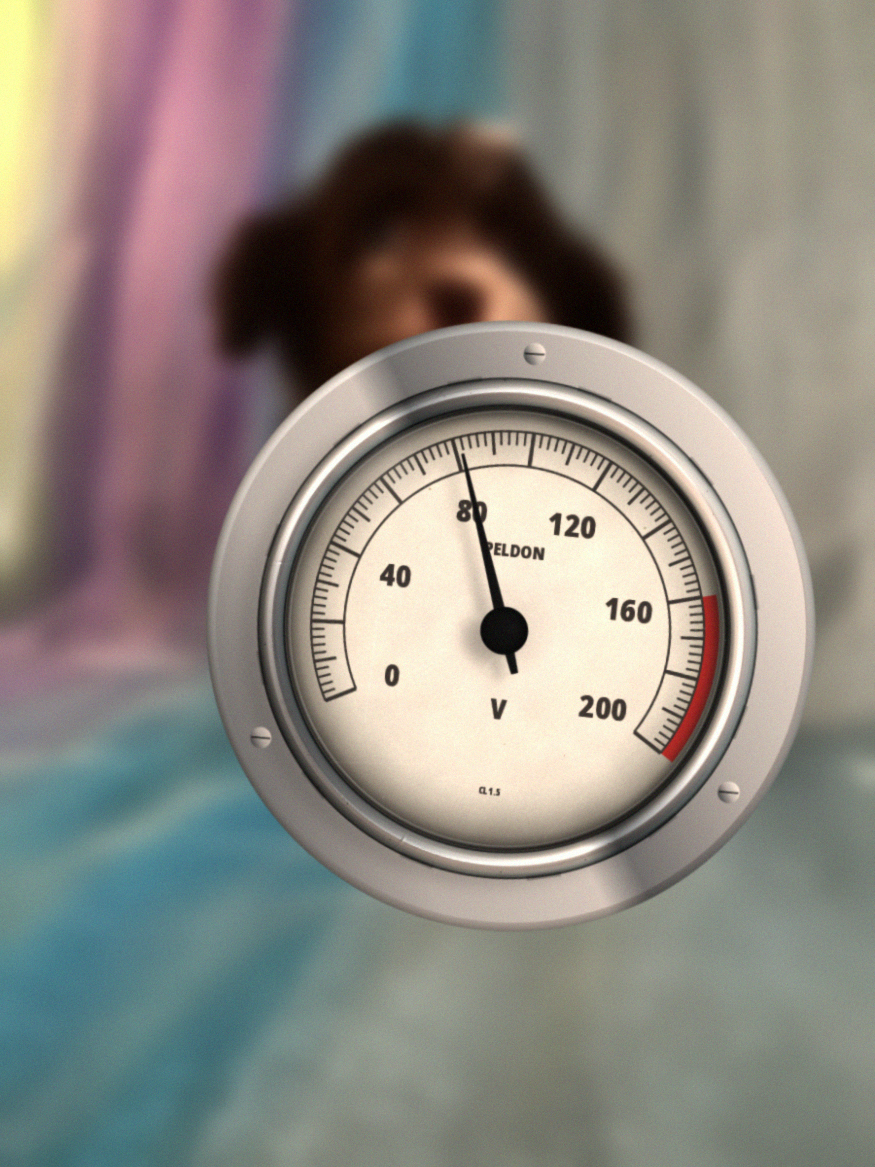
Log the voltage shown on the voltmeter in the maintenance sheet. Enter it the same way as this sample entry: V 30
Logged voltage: V 82
